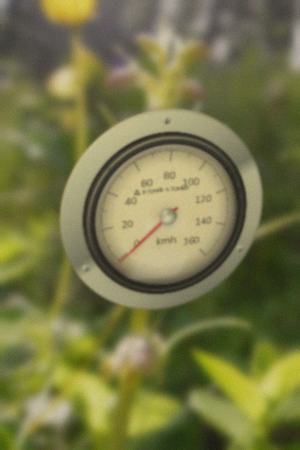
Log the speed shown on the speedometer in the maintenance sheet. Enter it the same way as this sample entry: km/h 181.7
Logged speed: km/h 0
